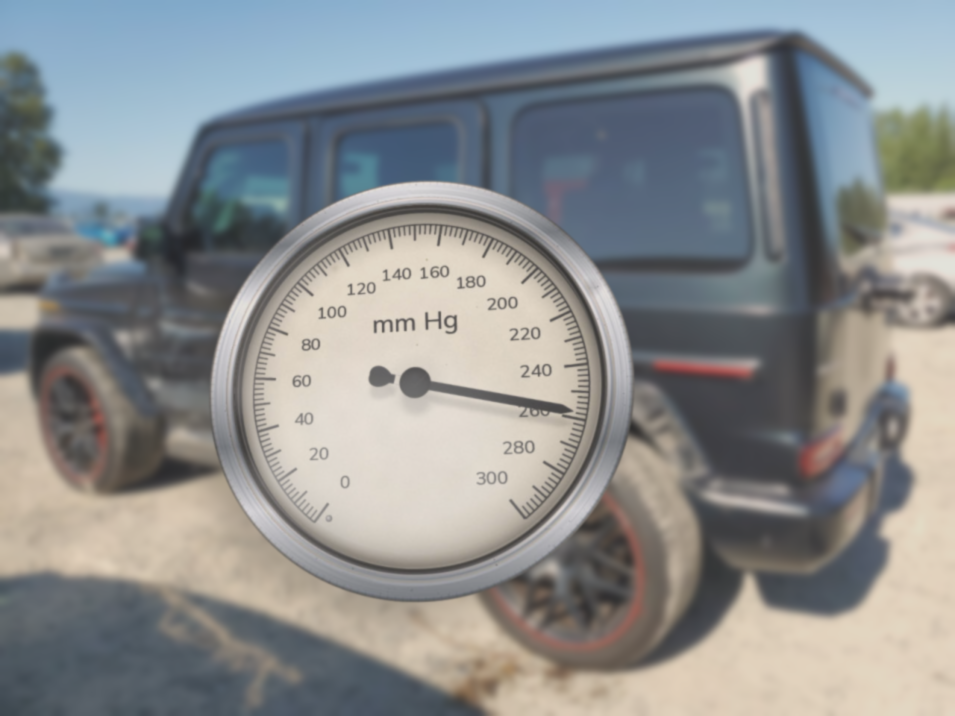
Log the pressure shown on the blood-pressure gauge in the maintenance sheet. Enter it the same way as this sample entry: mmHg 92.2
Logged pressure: mmHg 258
